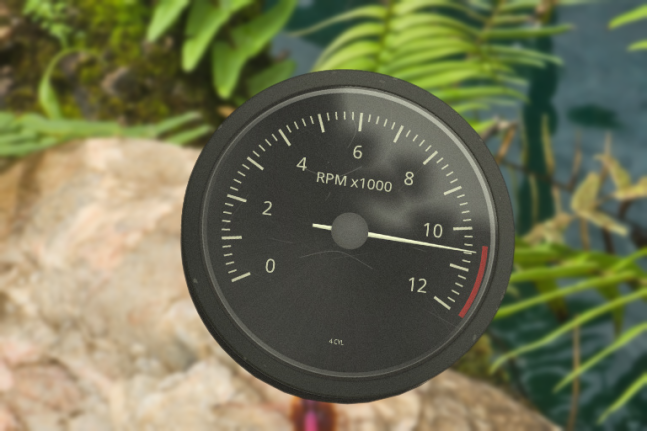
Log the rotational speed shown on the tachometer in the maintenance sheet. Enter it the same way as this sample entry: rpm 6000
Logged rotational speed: rpm 10600
